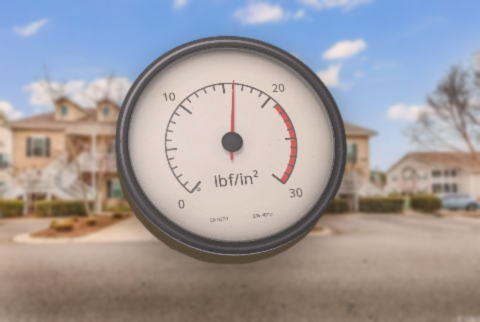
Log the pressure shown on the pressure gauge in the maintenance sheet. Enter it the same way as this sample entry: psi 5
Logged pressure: psi 16
